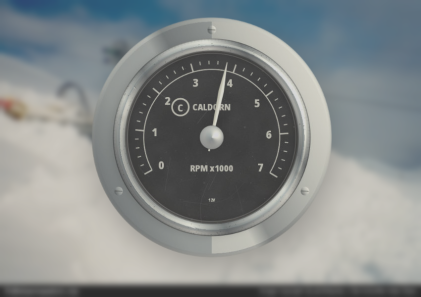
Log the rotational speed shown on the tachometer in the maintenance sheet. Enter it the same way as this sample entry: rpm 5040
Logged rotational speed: rpm 3800
